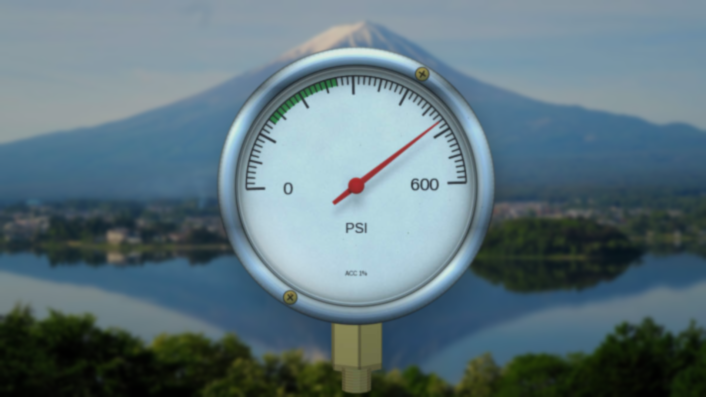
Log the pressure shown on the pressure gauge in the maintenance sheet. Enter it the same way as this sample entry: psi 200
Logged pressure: psi 480
